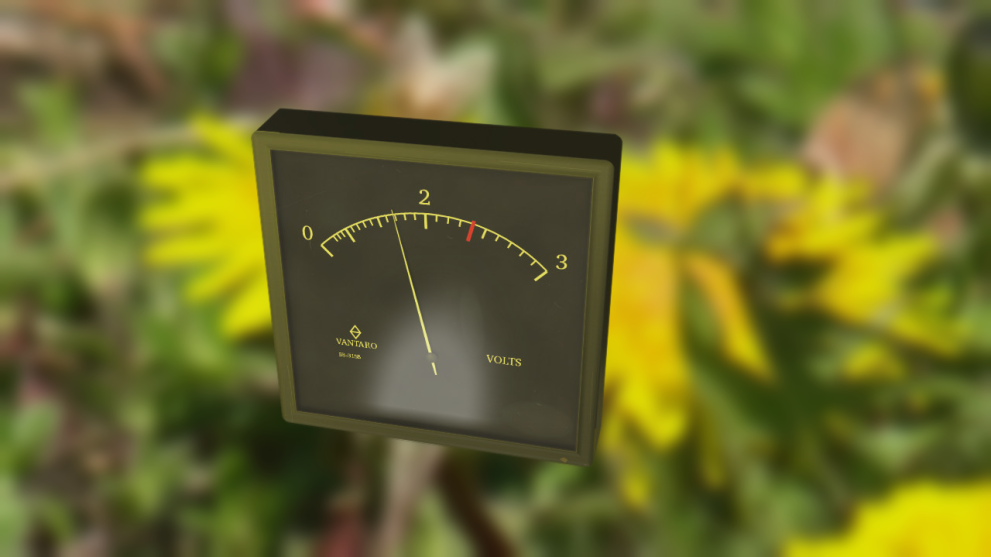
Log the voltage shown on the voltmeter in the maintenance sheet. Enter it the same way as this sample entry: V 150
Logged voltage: V 1.7
